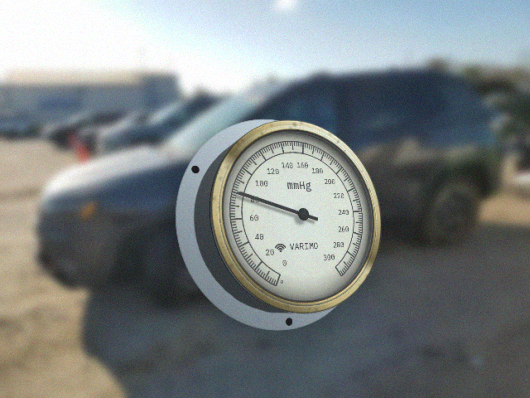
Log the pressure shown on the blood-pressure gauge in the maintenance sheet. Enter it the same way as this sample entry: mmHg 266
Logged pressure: mmHg 80
